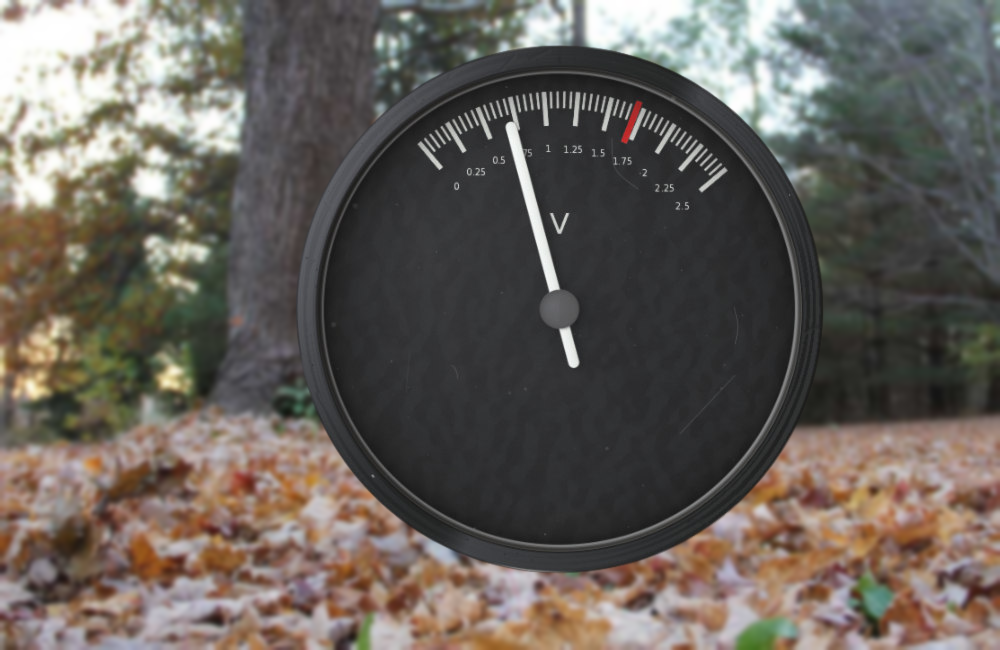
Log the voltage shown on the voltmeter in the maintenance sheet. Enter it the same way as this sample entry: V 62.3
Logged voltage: V 0.7
